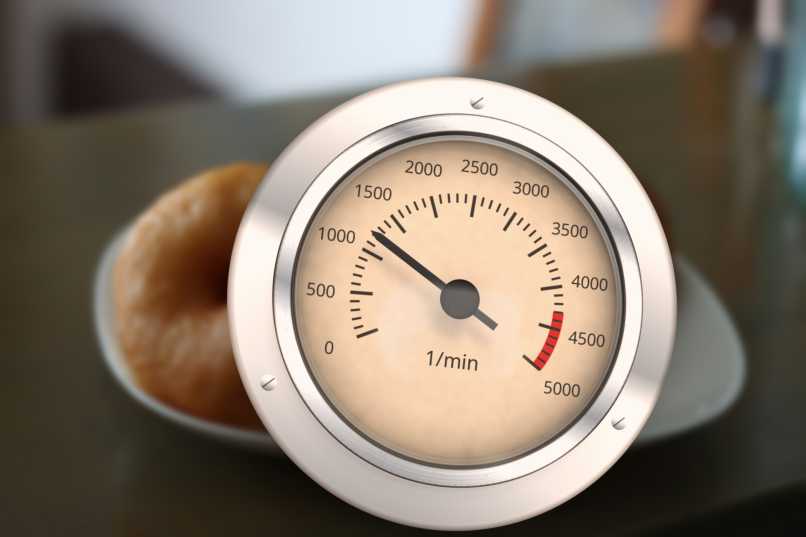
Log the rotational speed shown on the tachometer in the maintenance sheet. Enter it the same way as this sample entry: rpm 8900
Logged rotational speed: rpm 1200
